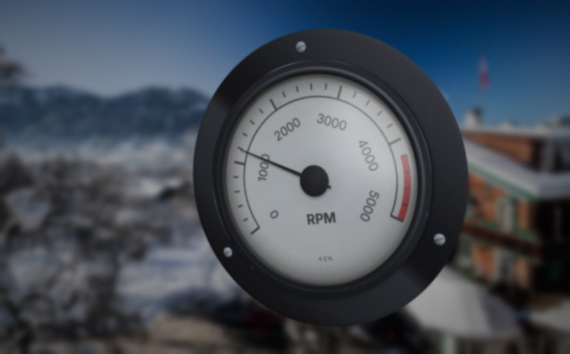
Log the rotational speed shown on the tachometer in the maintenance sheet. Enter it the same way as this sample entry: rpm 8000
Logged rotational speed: rpm 1200
